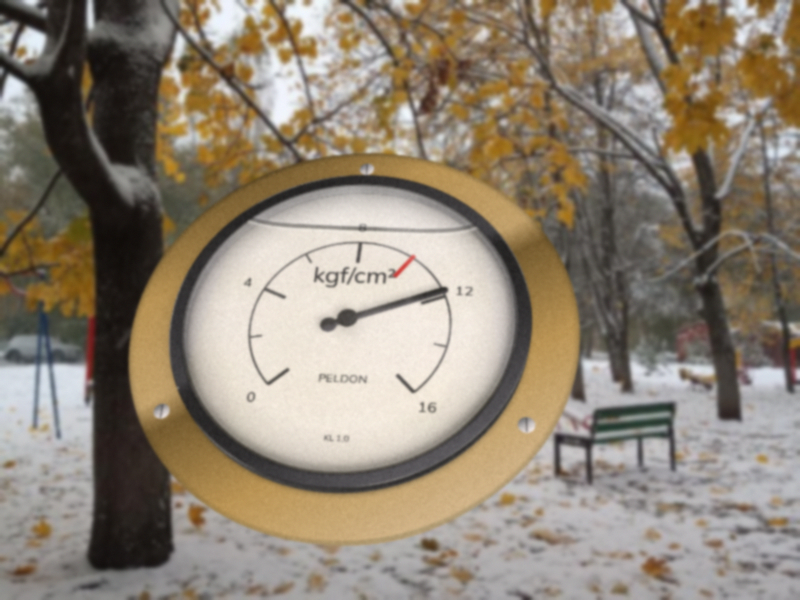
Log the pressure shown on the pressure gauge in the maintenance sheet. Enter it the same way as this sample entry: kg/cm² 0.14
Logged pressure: kg/cm² 12
